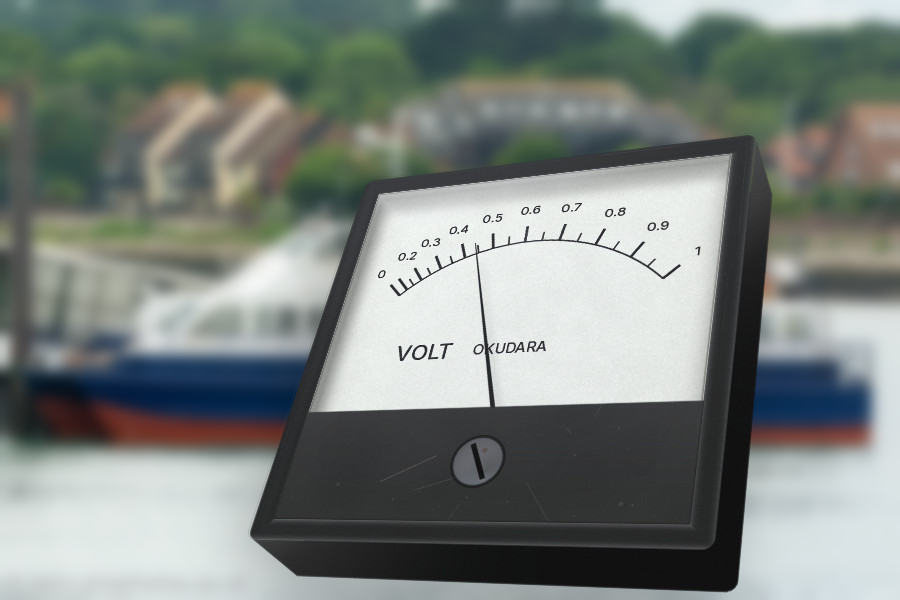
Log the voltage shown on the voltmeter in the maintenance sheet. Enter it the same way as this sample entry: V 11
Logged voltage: V 0.45
